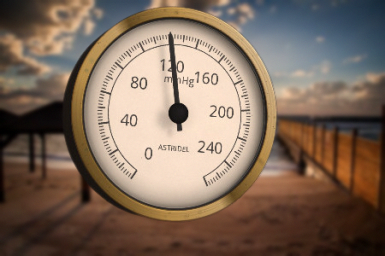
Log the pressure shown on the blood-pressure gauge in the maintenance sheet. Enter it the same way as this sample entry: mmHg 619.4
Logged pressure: mmHg 120
